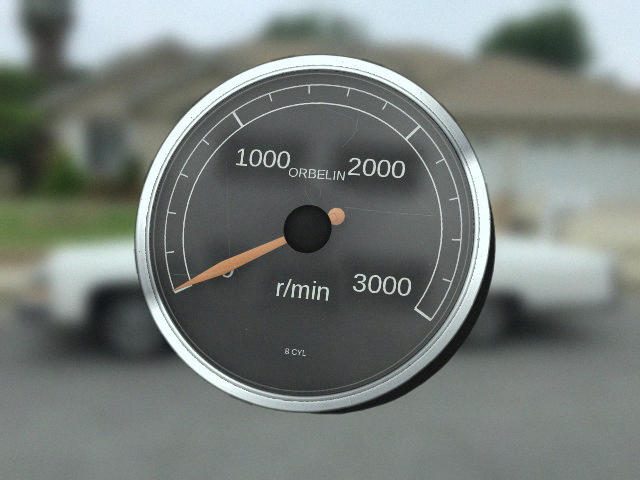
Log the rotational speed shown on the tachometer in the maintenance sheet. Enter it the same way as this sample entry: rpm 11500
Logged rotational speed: rpm 0
